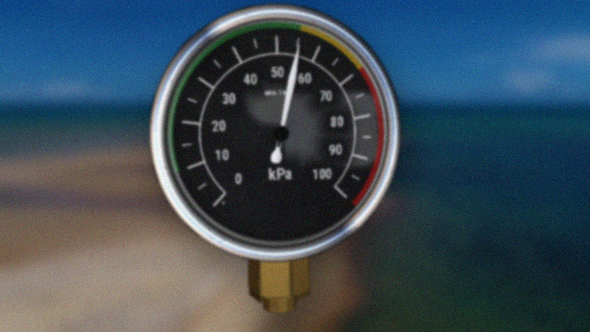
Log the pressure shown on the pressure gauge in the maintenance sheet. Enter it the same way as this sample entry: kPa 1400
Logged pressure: kPa 55
